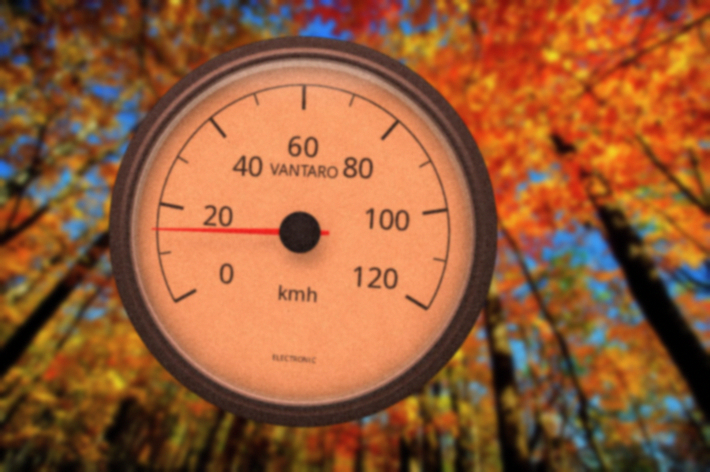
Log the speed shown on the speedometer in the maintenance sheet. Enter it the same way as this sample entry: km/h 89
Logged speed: km/h 15
